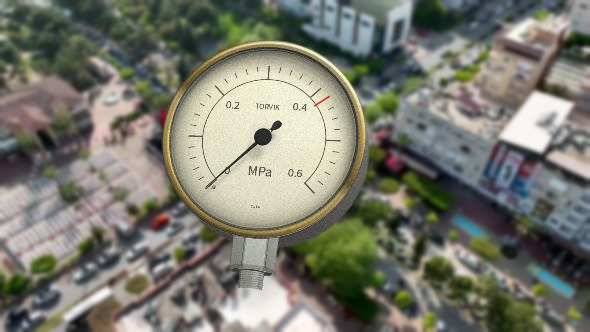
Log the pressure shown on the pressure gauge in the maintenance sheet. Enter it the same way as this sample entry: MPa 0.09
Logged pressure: MPa 0
